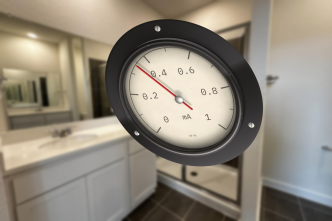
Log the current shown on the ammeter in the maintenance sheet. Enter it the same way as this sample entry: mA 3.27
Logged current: mA 0.35
